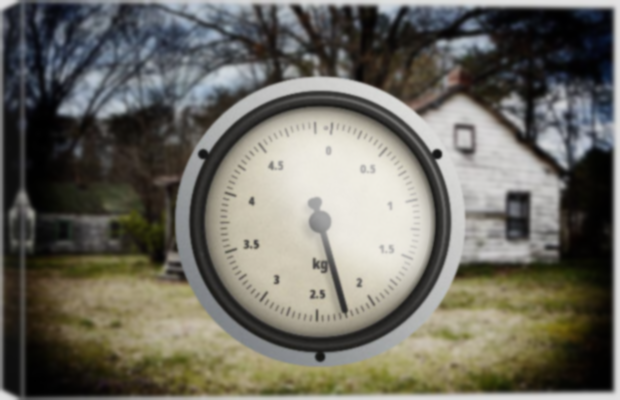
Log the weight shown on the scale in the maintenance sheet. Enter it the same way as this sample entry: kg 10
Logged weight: kg 2.25
